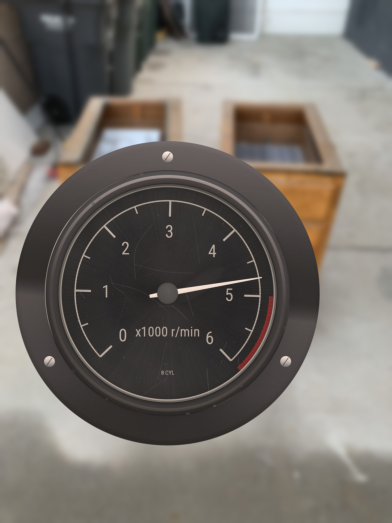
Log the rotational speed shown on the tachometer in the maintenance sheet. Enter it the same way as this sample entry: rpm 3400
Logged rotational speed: rpm 4750
